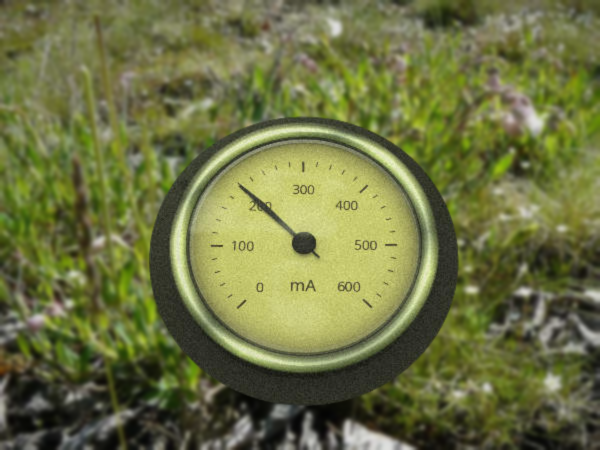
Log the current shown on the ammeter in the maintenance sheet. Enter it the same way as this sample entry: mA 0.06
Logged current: mA 200
